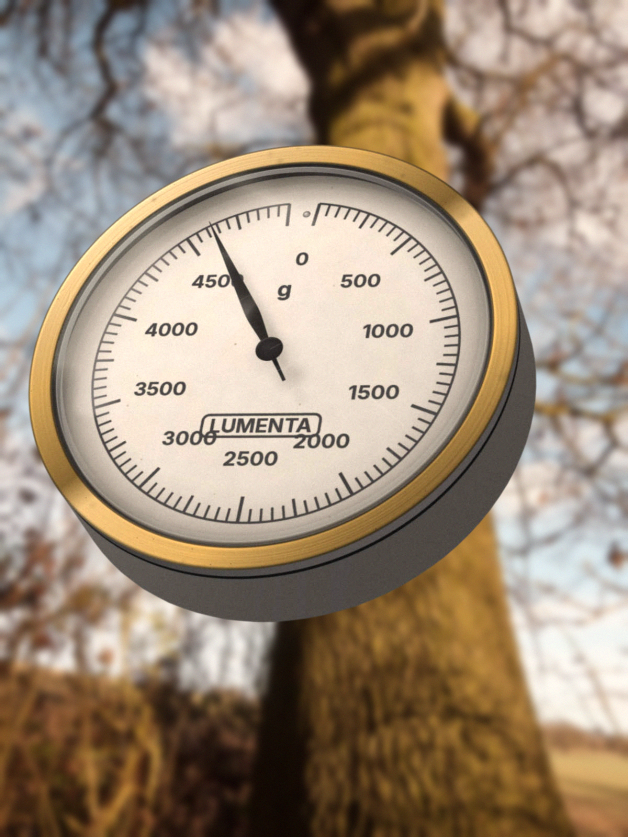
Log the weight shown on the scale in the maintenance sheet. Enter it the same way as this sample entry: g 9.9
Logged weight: g 4625
